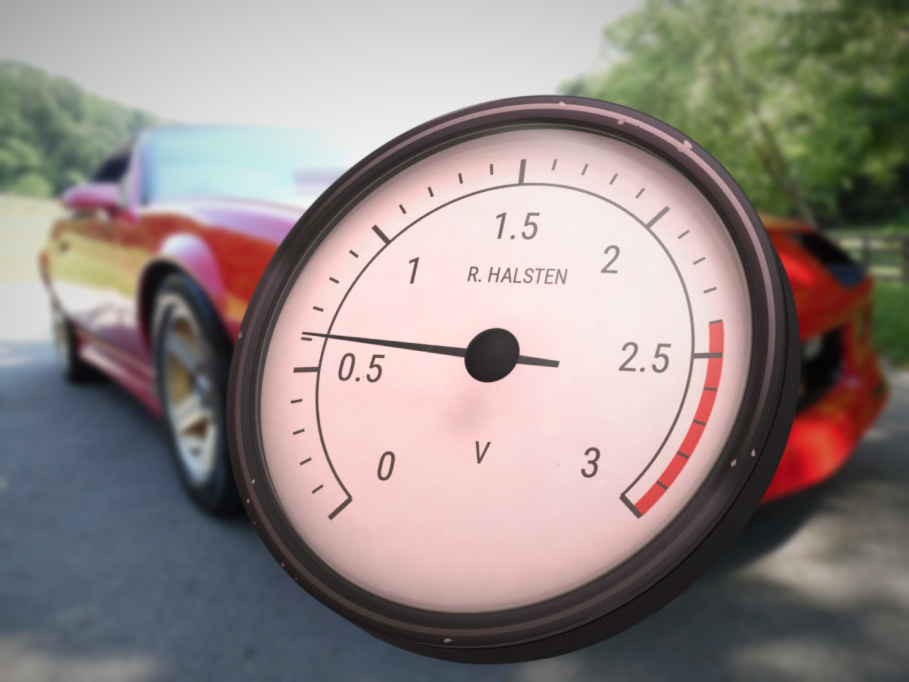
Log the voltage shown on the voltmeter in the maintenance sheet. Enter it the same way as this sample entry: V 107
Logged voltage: V 0.6
